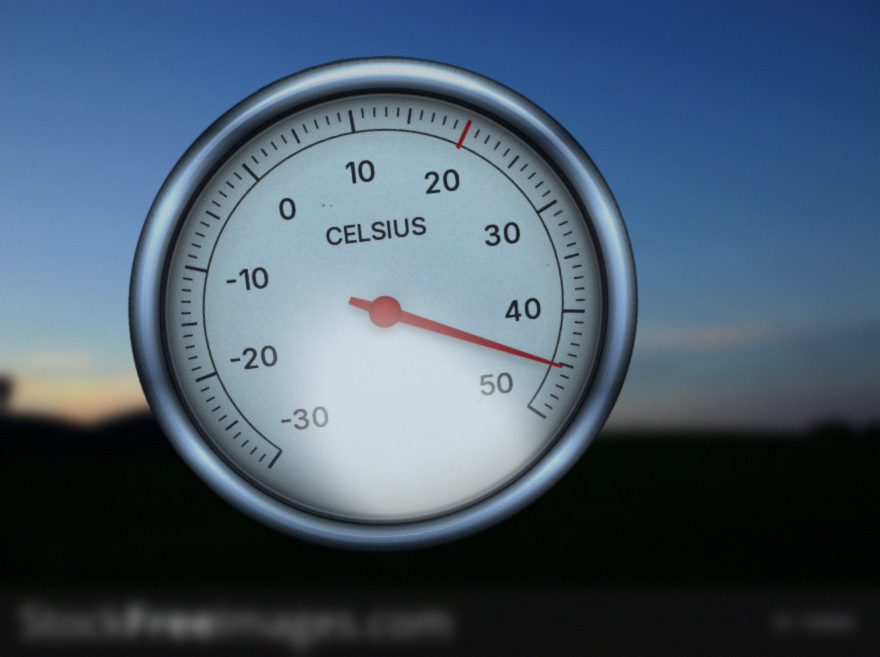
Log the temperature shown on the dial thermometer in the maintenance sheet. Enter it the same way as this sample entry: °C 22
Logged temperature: °C 45
